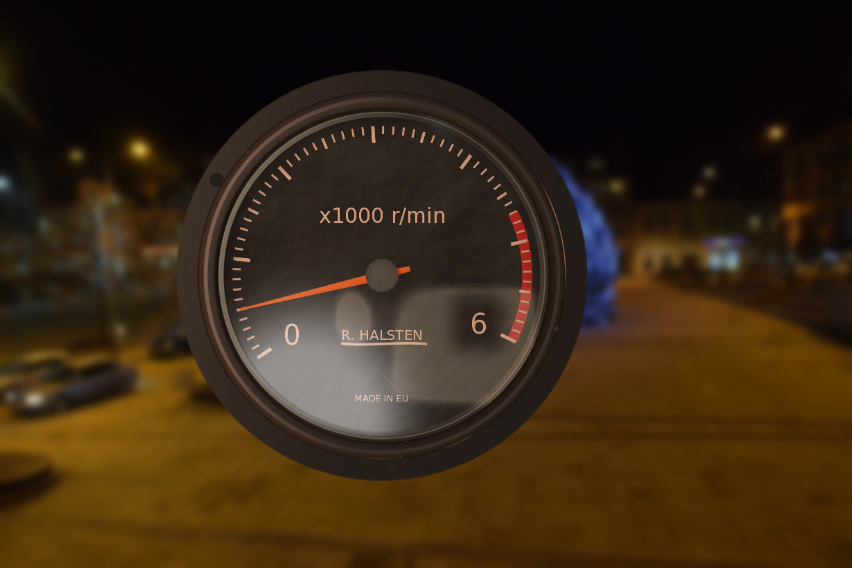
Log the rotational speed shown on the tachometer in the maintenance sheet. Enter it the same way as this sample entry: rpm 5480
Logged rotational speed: rpm 500
